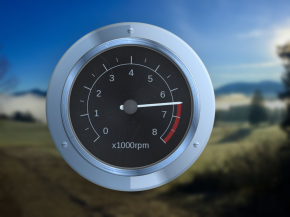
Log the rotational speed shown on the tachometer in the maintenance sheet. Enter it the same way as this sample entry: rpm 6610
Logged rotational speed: rpm 6500
